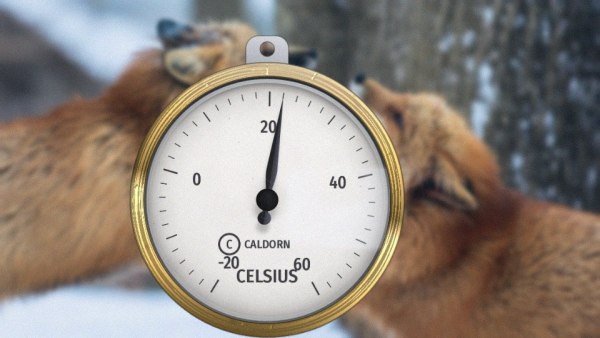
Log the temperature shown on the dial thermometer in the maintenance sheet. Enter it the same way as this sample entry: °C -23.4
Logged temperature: °C 22
